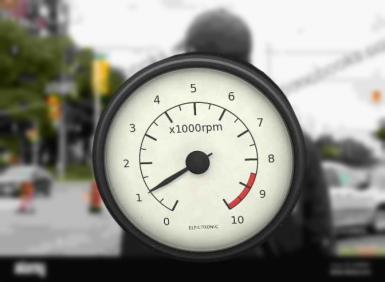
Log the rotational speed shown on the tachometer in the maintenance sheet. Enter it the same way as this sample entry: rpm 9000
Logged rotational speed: rpm 1000
